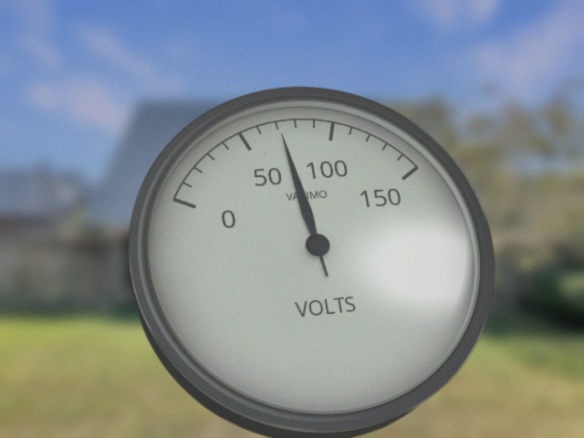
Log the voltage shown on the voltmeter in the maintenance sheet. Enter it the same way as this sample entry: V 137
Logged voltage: V 70
